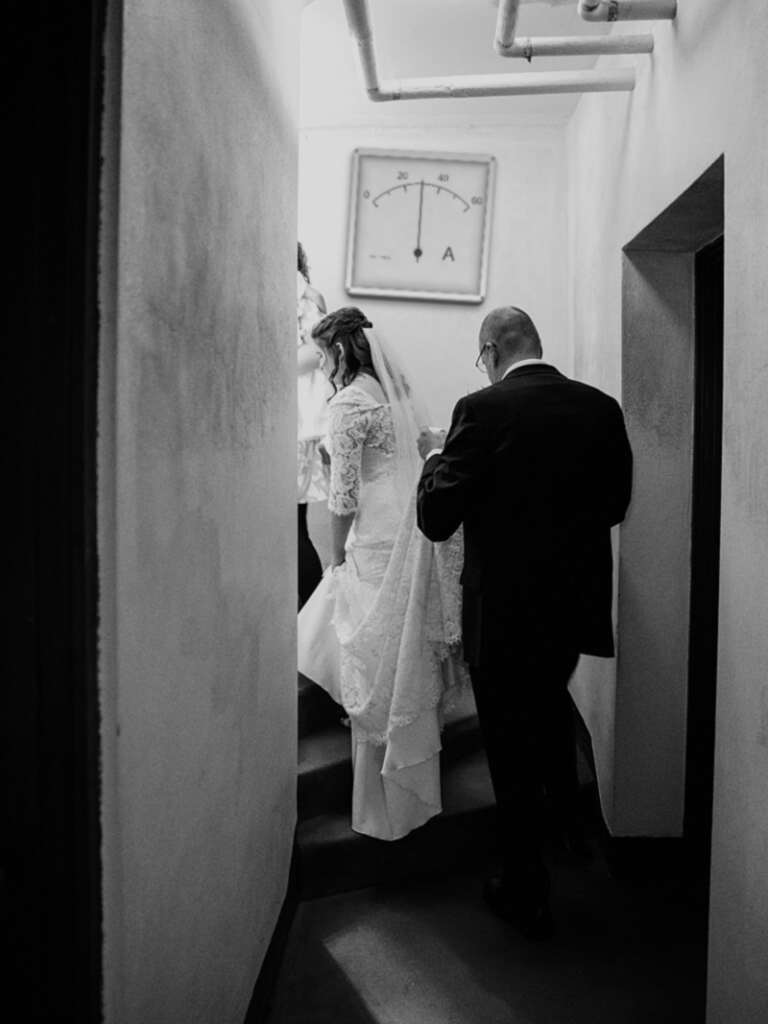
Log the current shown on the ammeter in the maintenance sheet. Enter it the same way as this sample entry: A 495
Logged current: A 30
